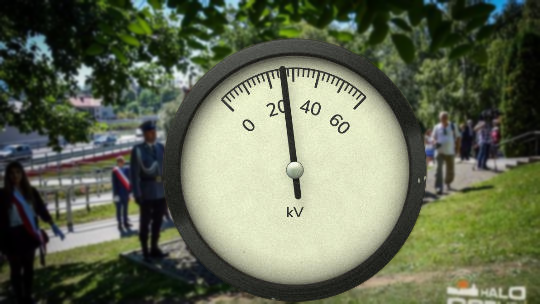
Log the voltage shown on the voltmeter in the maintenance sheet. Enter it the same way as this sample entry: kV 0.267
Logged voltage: kV 26
